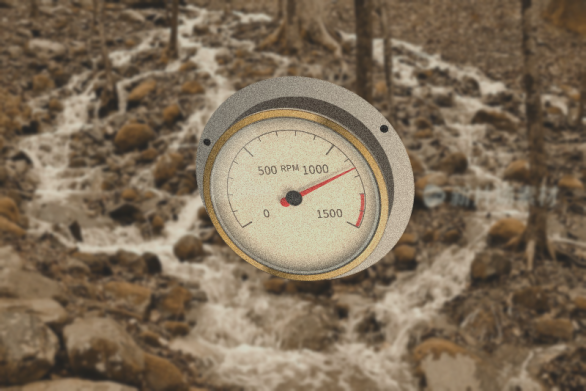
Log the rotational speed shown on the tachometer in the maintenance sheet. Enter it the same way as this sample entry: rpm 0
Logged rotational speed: rpm 1150
